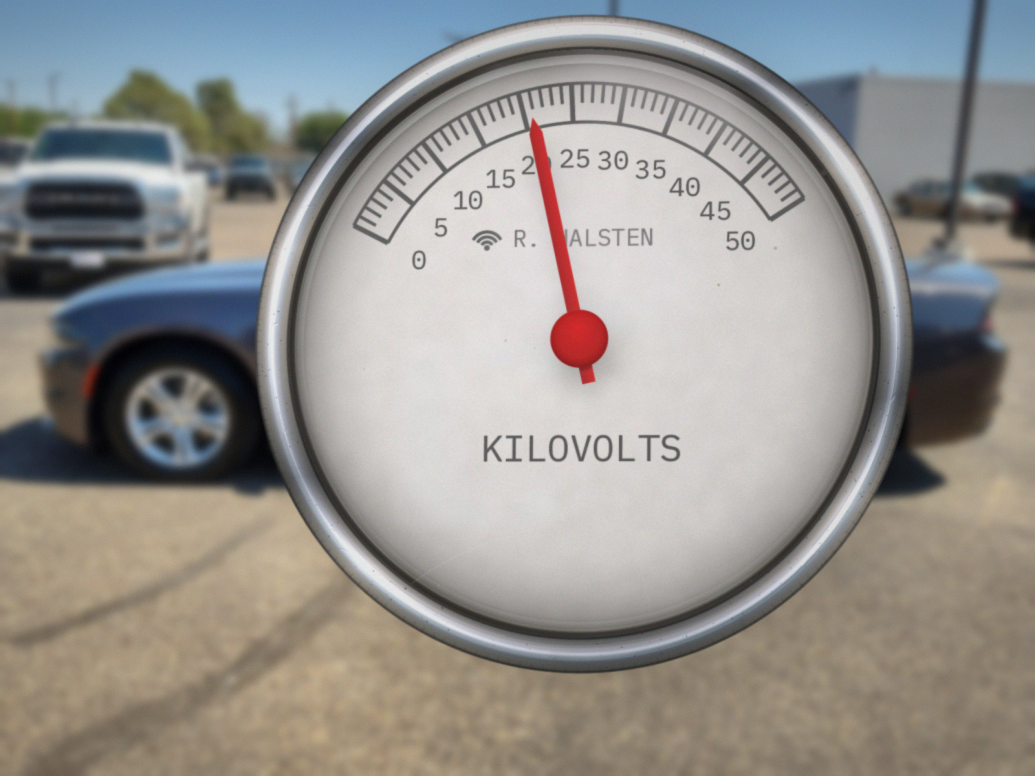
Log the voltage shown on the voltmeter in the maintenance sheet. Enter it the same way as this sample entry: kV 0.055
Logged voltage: kV 21
